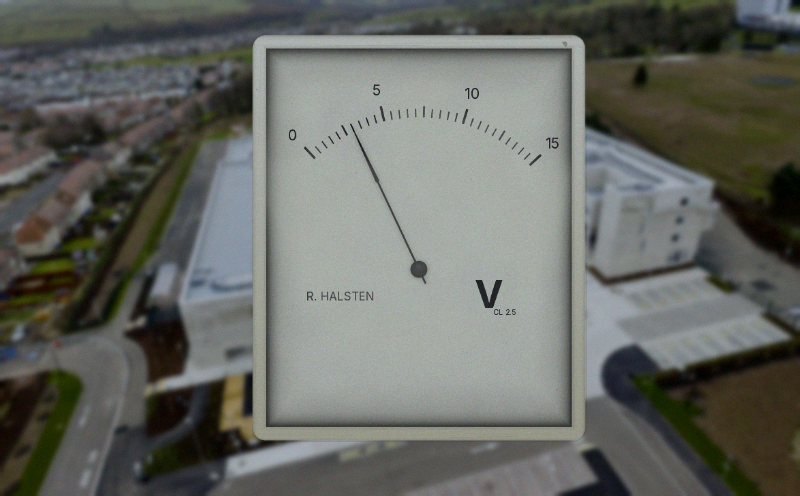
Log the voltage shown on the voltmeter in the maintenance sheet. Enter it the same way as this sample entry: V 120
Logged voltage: V 3
